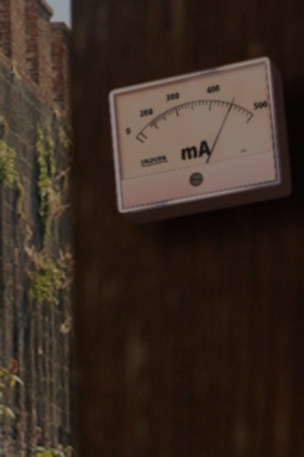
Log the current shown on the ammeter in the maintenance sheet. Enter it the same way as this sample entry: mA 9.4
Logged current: mA 450
